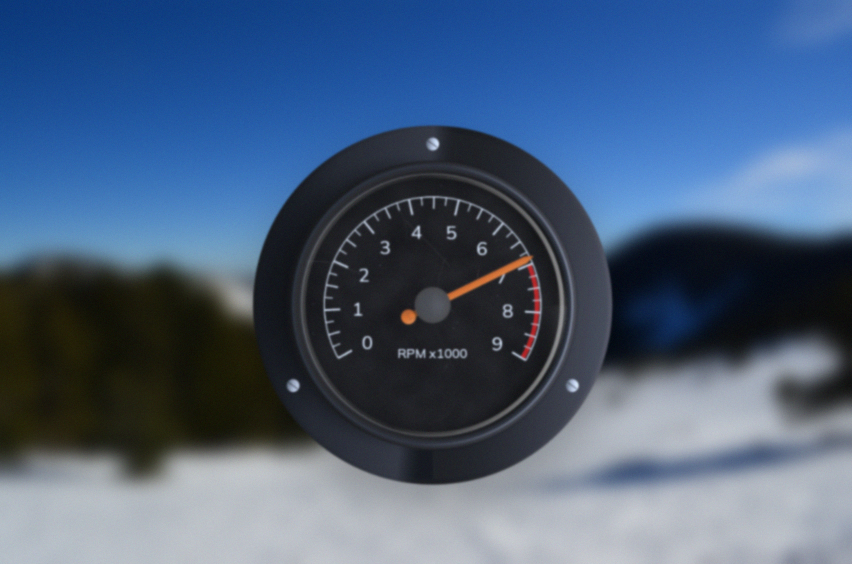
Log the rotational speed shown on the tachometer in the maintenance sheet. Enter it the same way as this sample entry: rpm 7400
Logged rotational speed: rpm 6875
